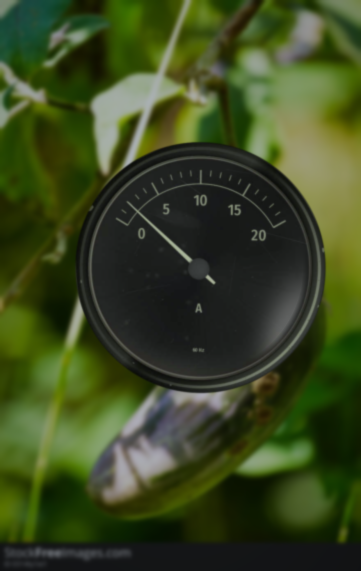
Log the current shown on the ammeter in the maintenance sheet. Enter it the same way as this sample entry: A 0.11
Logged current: A 2
